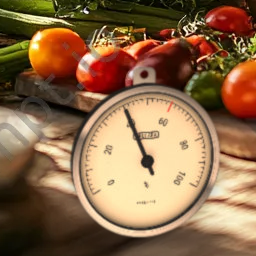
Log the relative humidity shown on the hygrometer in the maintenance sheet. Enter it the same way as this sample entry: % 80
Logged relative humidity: % 40
